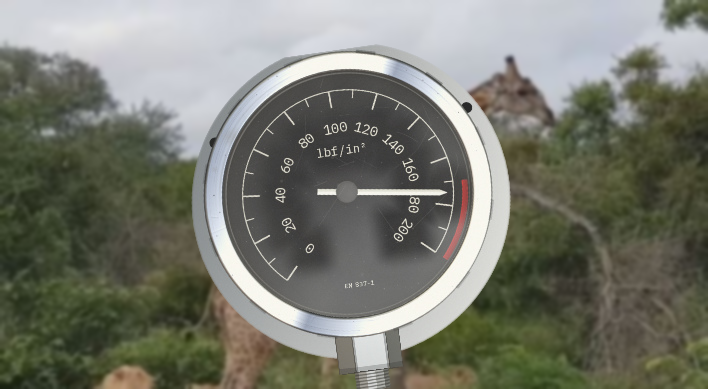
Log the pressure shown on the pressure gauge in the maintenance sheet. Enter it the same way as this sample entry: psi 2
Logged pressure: psi 175
